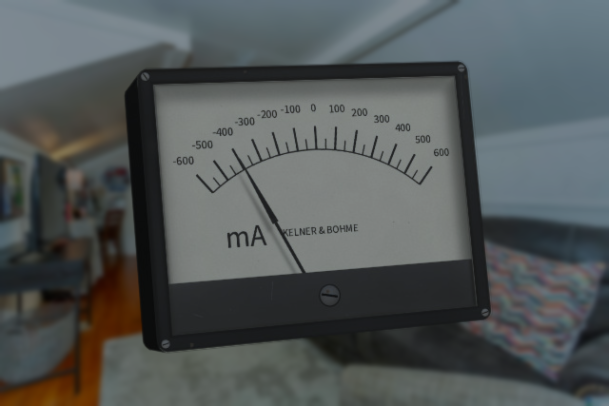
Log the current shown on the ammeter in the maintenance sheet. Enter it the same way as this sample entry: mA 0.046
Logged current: mA -400
